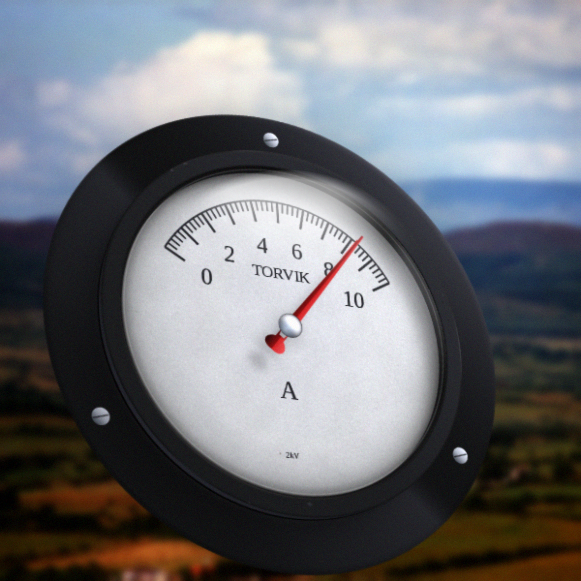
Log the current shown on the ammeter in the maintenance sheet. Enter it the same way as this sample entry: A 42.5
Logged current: A 8.2
